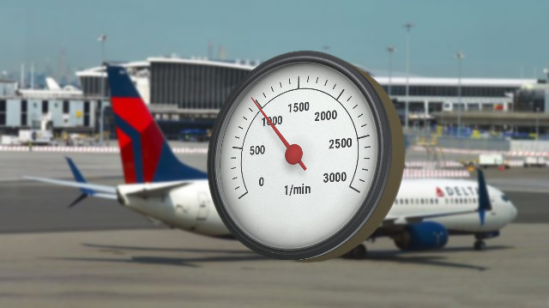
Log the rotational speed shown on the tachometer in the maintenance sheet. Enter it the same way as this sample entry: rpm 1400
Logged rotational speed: rpm 1000
